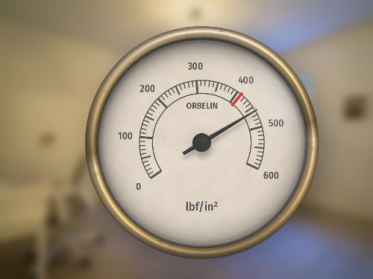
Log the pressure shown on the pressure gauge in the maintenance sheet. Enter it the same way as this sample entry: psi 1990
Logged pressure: psi 460
